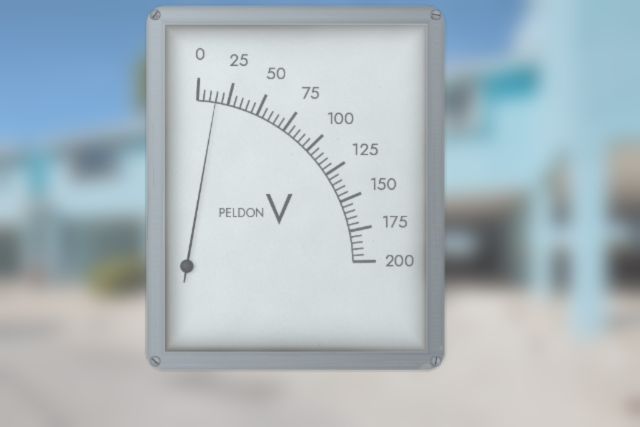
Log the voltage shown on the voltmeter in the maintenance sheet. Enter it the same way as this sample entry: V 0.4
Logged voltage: V 15
